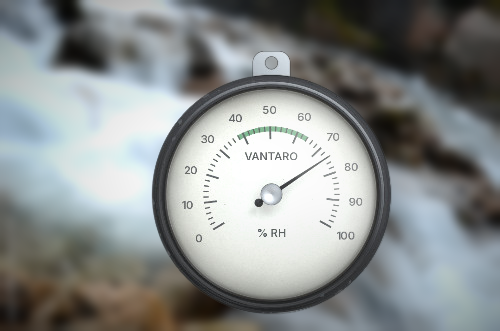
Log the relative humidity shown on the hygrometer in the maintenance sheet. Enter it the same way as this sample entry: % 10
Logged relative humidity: % 74
